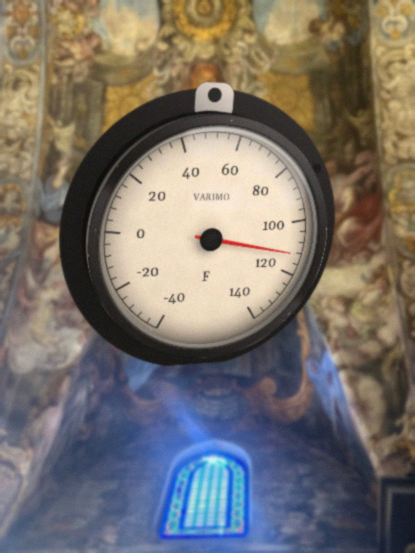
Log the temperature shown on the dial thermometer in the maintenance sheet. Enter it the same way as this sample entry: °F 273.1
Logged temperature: °F 112
